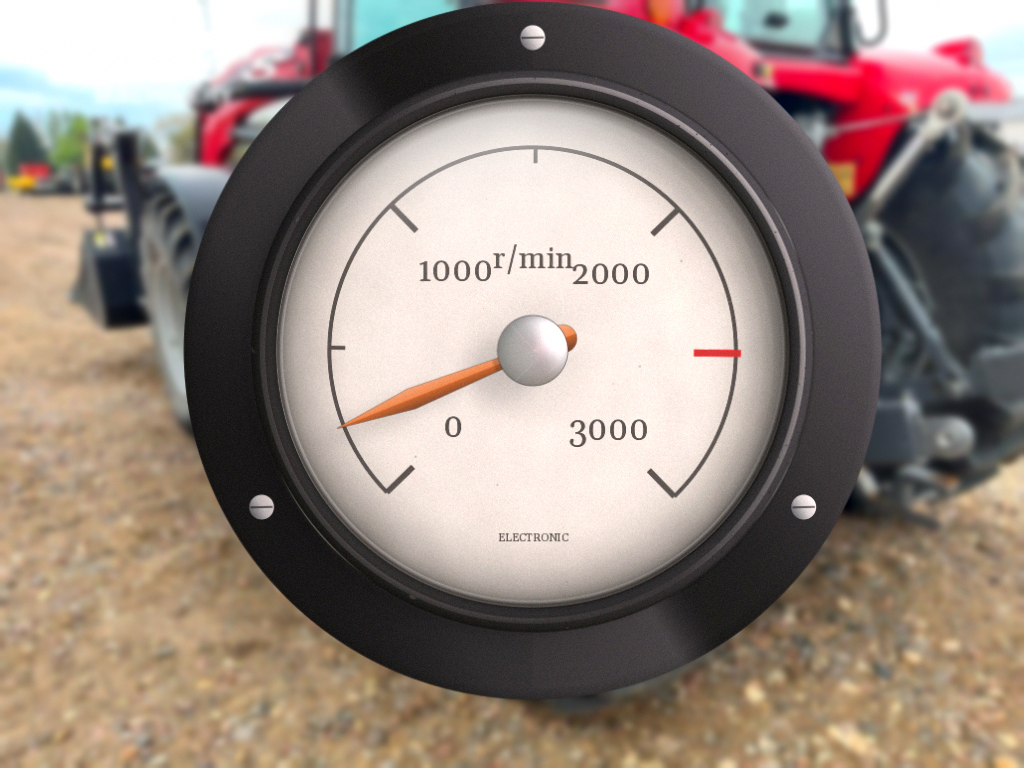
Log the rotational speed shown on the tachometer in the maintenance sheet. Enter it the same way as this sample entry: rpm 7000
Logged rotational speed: rpm 250
